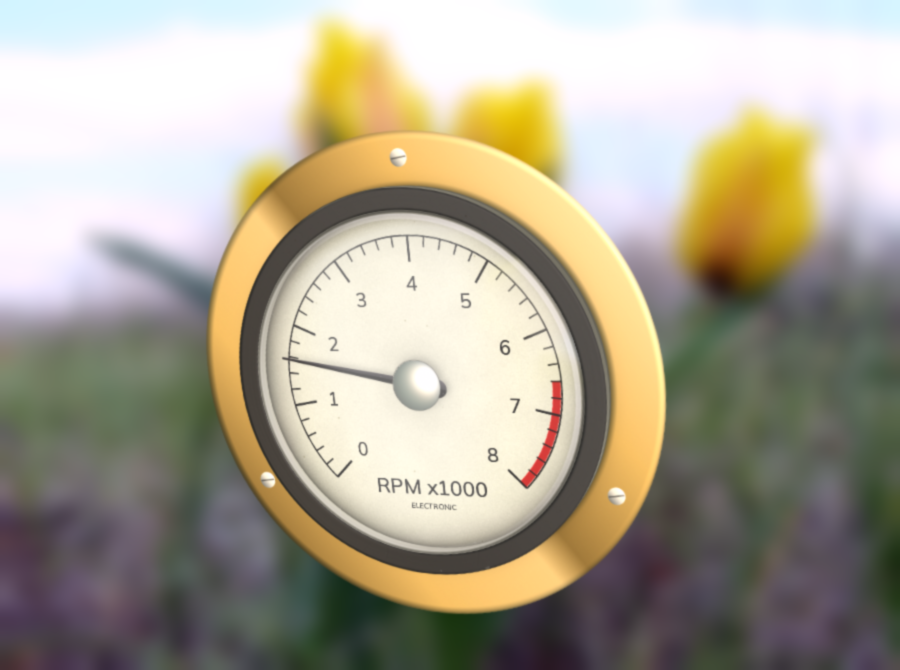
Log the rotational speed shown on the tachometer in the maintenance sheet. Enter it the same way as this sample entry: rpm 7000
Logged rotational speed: rpm 1600
